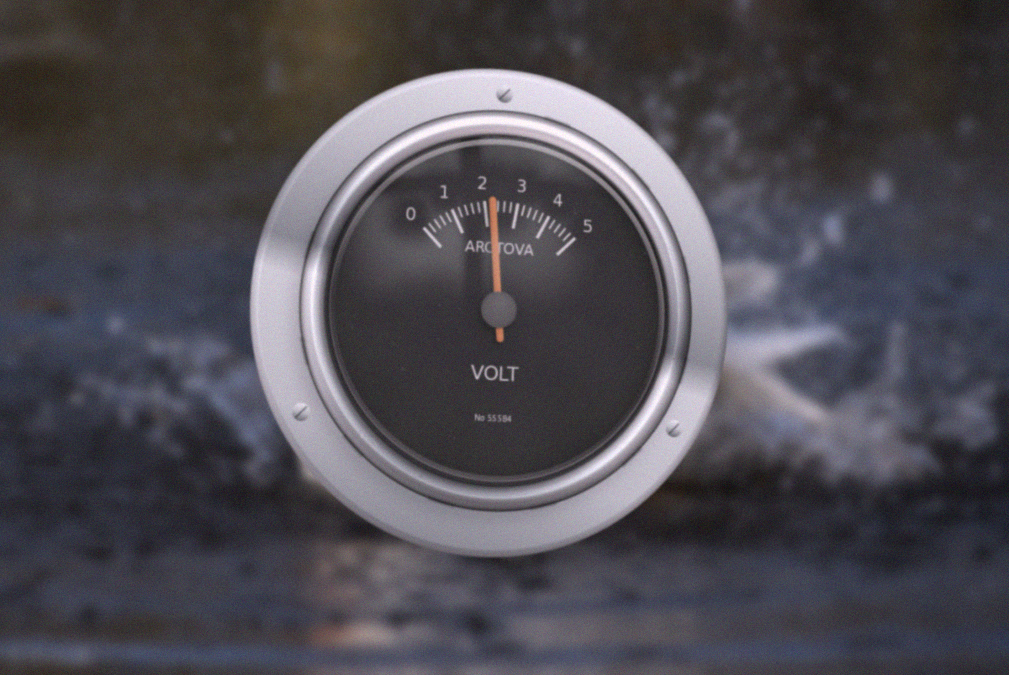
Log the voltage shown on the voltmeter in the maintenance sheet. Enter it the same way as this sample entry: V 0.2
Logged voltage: V 2.2
